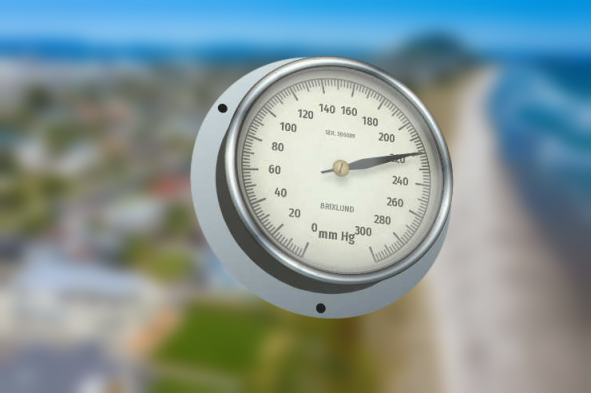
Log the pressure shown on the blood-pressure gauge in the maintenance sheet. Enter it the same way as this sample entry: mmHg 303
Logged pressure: mmHg 220
